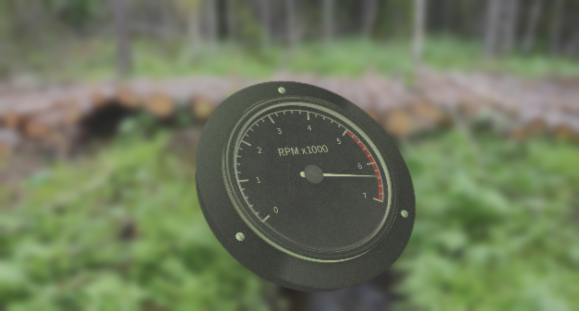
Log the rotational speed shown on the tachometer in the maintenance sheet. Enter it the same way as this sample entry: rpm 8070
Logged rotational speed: rpm 6400
